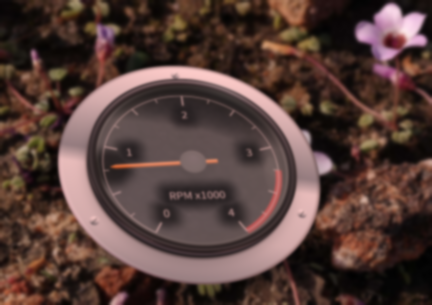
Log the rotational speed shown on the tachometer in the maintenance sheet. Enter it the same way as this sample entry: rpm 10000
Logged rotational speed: rpm 750
